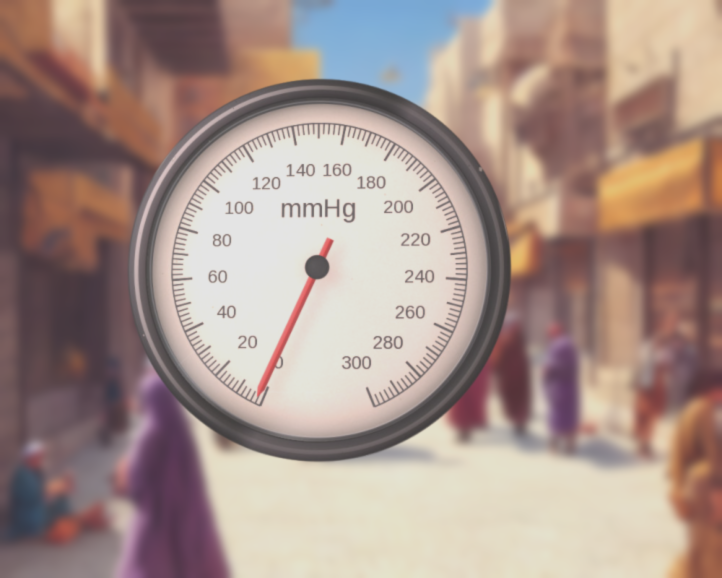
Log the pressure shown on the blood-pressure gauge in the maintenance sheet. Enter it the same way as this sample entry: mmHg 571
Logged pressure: mmHg 2
